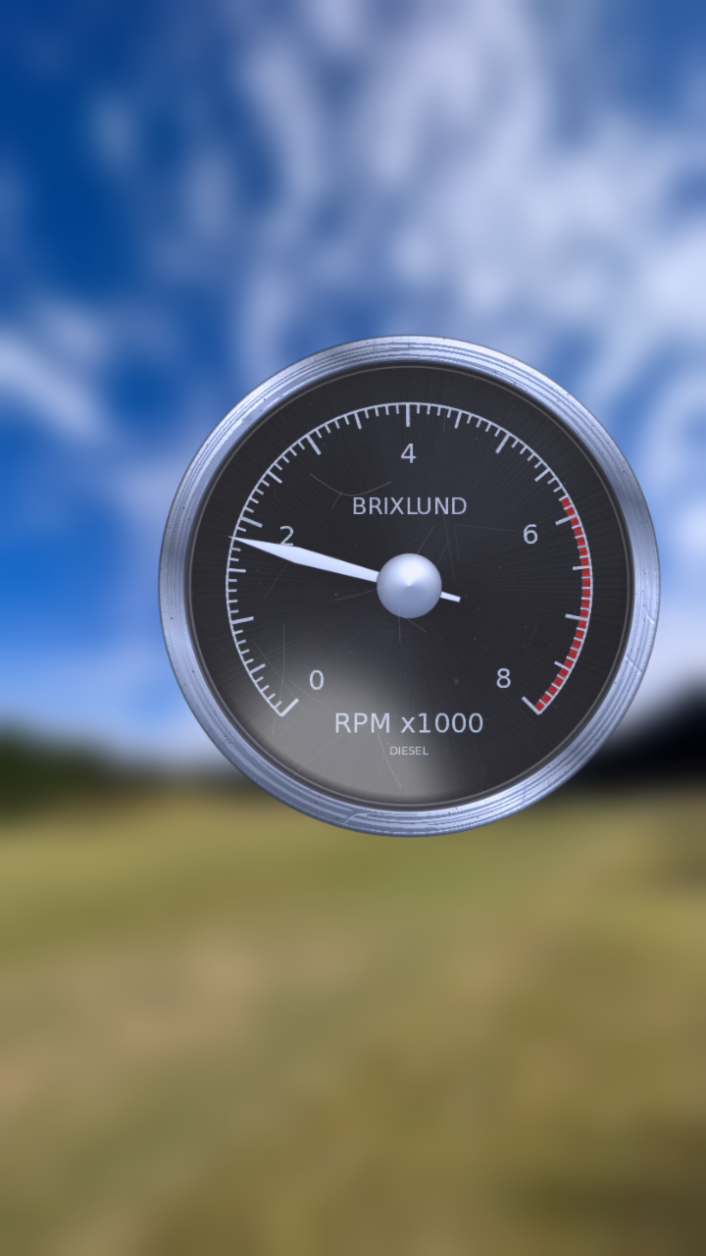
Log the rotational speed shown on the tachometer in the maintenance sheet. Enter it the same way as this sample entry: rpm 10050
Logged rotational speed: rpm 1800
